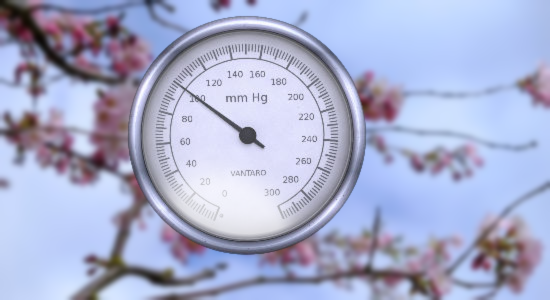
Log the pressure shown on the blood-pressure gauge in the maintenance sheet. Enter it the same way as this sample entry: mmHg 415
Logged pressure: mmHg 100
